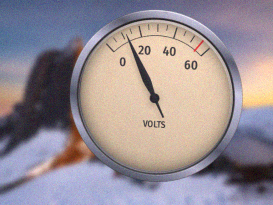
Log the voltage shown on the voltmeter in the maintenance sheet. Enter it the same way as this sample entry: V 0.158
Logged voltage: V 12.5
